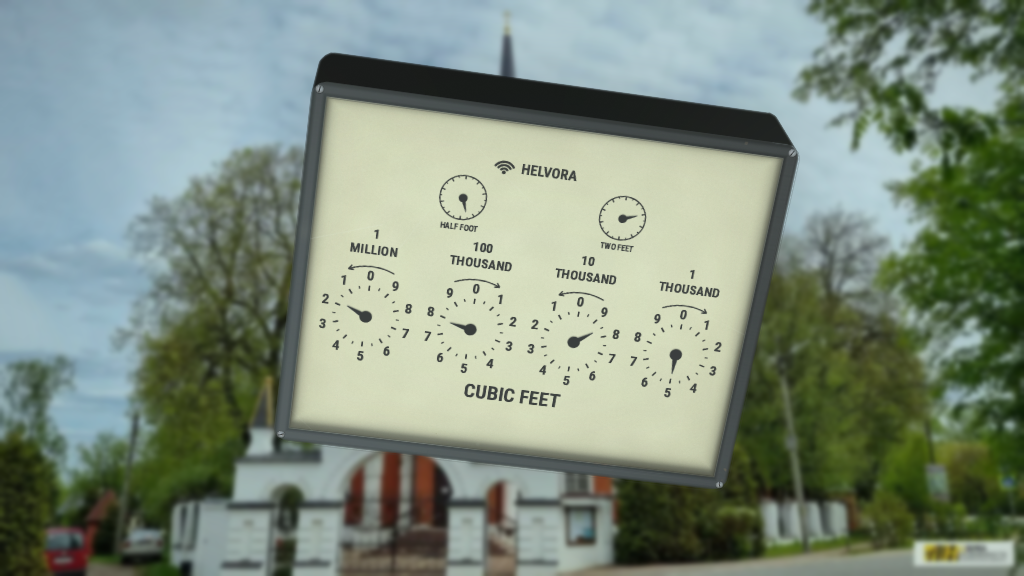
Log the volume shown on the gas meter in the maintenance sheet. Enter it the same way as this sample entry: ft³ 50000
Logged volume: ft³ 178500
